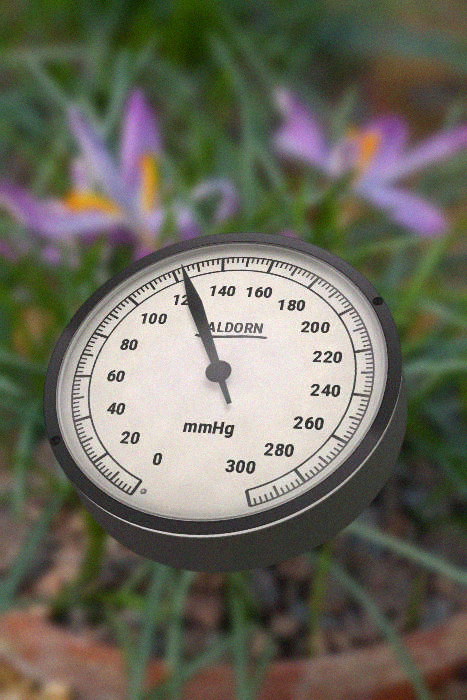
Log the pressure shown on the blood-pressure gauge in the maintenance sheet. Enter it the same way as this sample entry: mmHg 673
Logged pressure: mmHg 124
